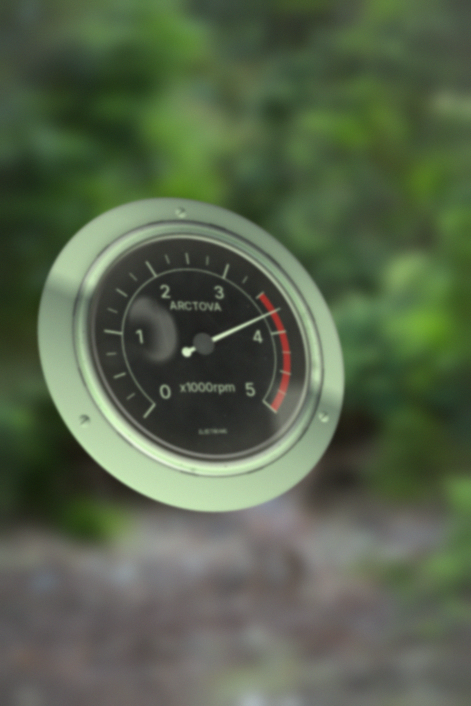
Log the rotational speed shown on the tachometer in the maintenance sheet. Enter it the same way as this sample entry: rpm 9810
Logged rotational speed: rpm 3750
